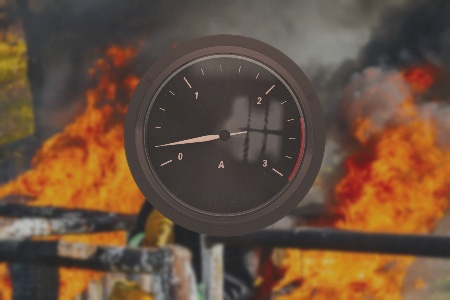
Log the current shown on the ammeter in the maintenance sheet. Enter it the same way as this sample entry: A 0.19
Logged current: A 0.2
